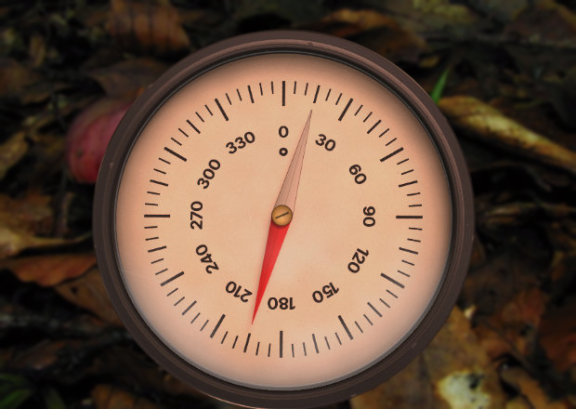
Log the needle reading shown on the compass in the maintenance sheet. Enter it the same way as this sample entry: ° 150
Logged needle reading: ° 195
